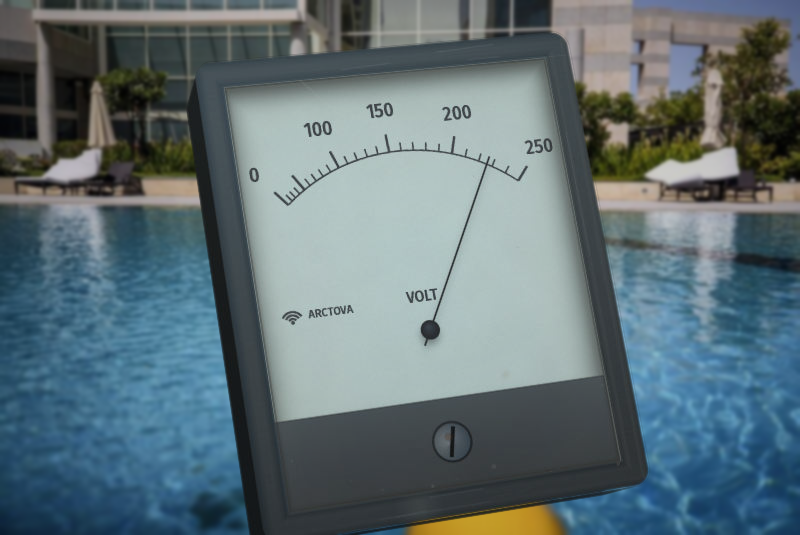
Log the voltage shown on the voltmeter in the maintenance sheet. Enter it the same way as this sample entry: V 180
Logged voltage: V 225
